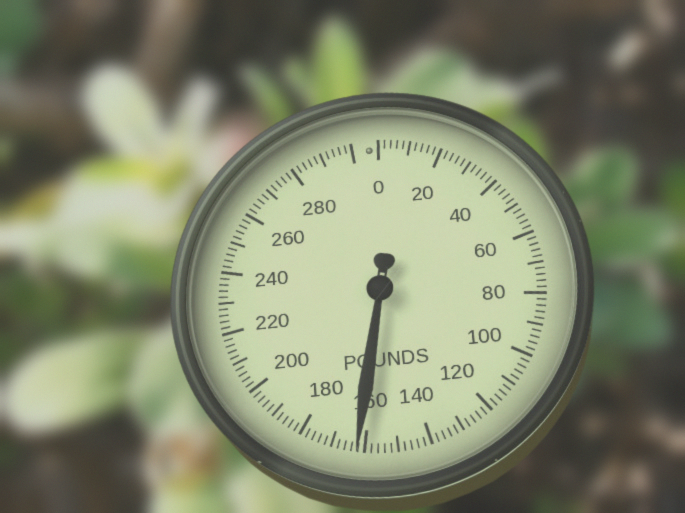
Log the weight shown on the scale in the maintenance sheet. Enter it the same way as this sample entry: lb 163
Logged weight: lb 162
